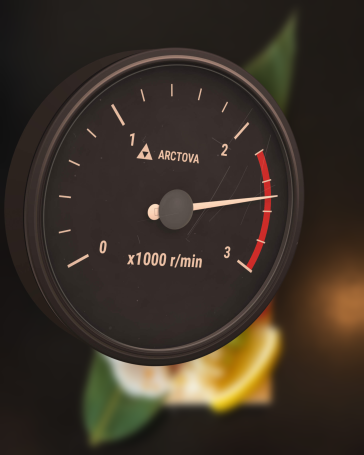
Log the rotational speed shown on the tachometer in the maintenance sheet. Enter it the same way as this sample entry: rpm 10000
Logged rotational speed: rpm 2500
